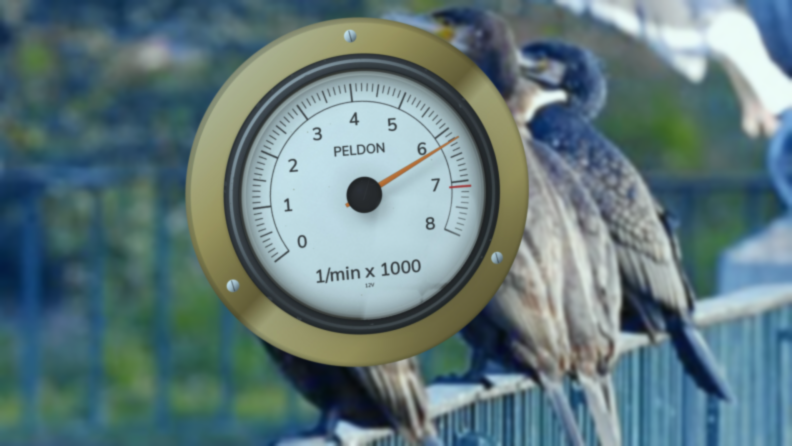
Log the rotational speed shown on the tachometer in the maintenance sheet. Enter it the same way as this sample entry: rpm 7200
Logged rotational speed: rpm 6200
